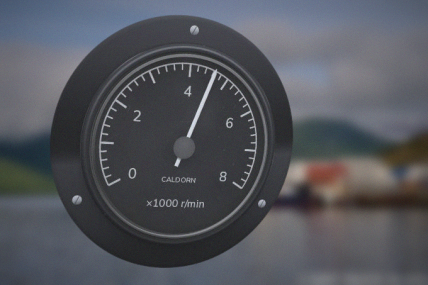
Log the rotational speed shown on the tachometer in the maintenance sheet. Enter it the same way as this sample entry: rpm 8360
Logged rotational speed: rpm 4600
